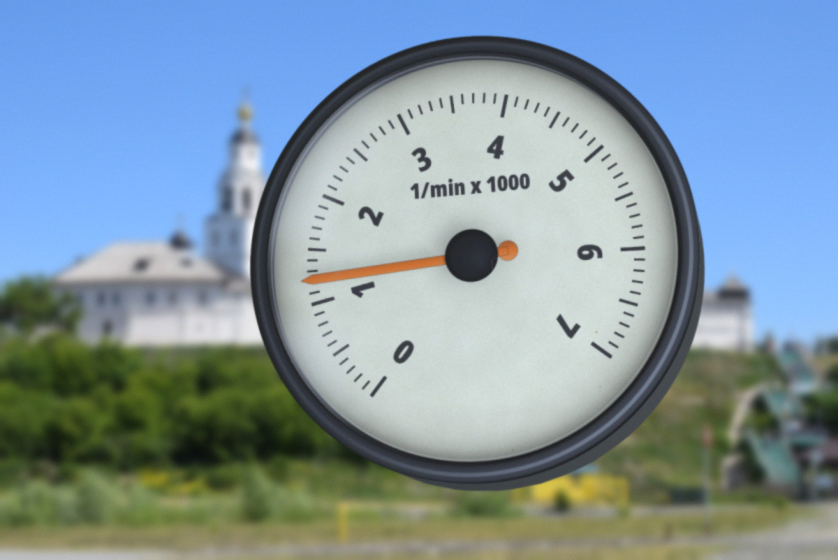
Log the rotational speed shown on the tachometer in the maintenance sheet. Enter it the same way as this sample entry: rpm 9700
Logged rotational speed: rpm 1200
